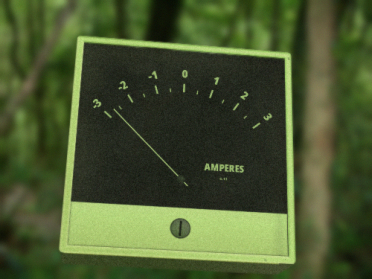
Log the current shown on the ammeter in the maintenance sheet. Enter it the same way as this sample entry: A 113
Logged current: A -2.75
